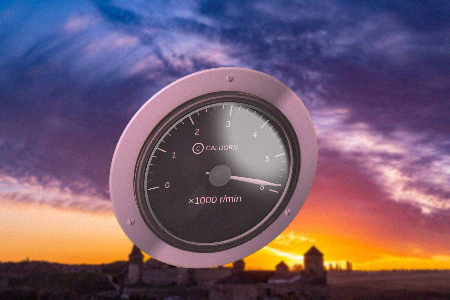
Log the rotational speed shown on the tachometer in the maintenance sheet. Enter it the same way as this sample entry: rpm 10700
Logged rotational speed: rpm 5800
